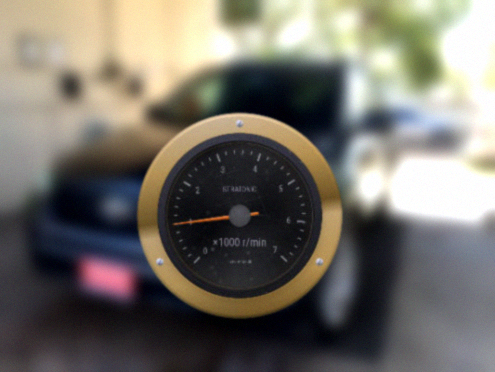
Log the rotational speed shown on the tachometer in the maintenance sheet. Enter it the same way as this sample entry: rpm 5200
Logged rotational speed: rpm 1000
